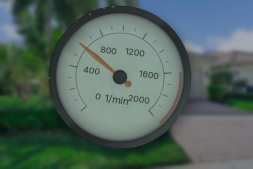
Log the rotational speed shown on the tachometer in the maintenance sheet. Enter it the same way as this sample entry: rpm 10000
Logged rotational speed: rpm 600
